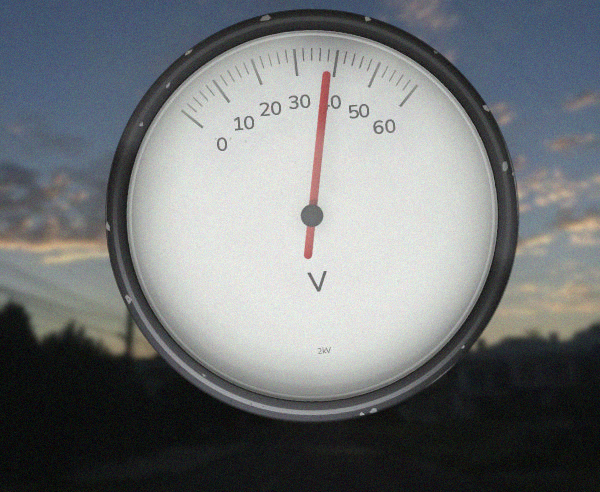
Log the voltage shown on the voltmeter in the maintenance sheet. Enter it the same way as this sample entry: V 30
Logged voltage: V 38
